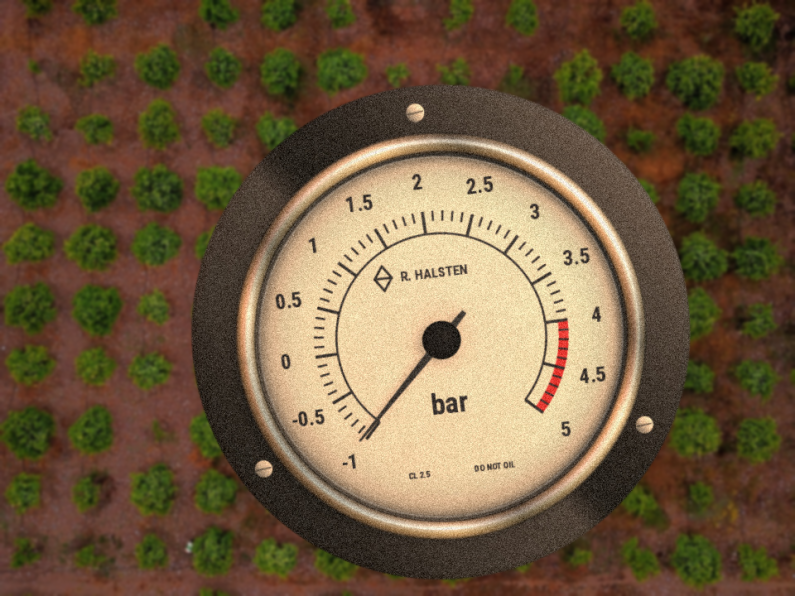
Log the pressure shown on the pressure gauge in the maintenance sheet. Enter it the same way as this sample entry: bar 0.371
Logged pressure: bar -0.95
